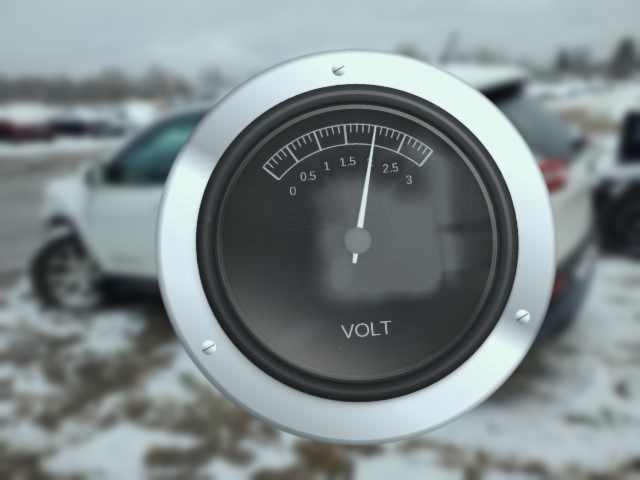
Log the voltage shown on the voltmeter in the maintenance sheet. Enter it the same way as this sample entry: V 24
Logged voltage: V 2
